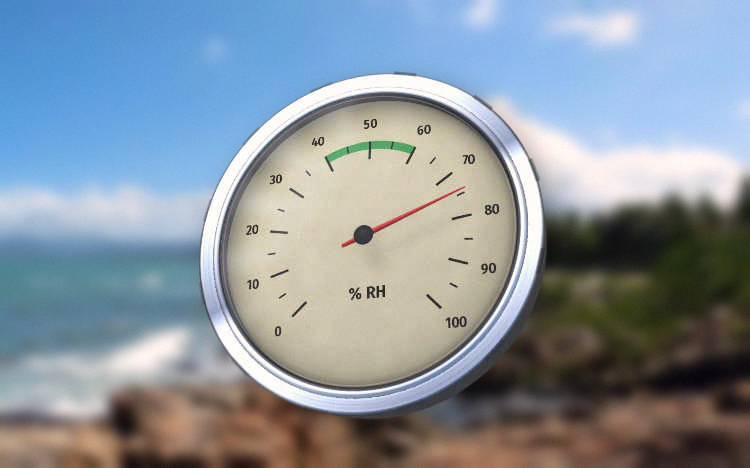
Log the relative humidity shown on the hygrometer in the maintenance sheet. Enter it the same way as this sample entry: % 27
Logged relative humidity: % 75
